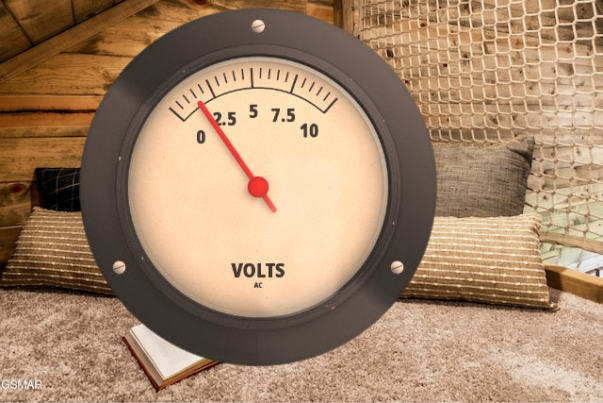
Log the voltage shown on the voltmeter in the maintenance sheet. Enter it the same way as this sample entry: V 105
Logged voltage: V 1.5
